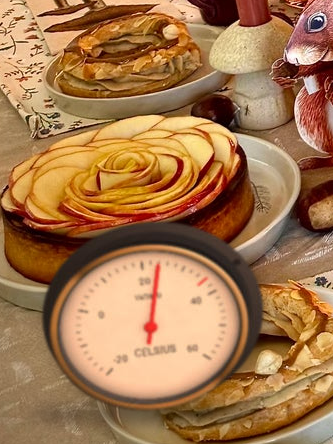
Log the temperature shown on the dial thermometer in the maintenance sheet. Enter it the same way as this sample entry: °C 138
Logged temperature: °C 24
